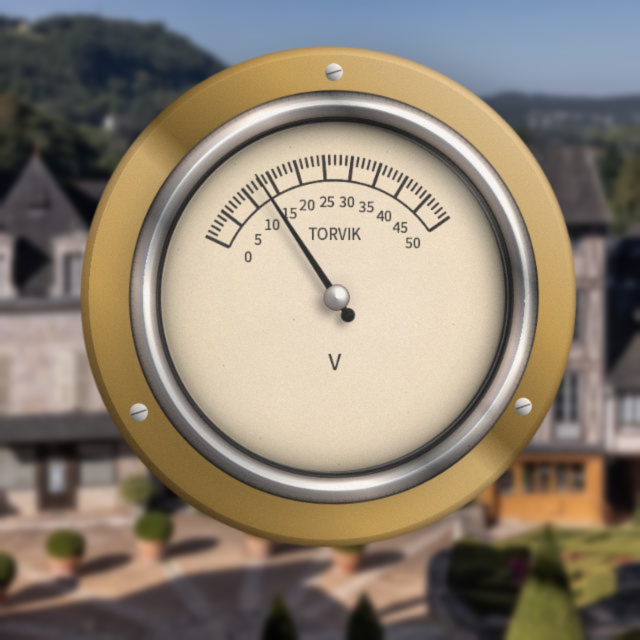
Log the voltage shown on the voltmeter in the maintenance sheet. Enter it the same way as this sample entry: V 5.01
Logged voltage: V 13
